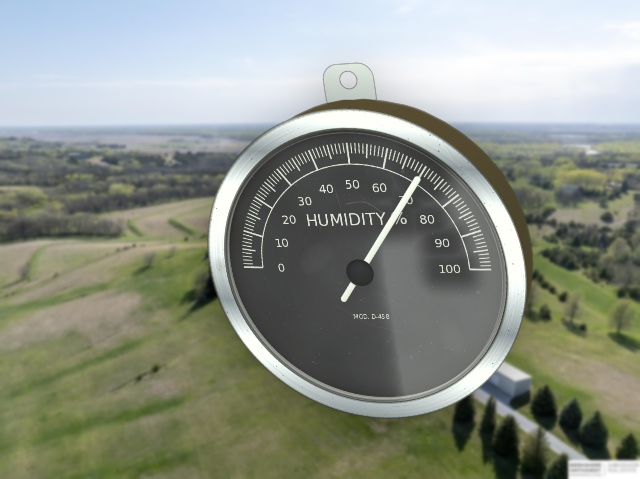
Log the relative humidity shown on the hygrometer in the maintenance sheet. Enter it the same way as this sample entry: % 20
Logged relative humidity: % 70
